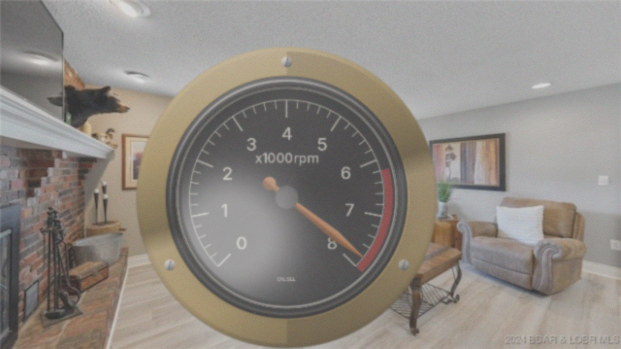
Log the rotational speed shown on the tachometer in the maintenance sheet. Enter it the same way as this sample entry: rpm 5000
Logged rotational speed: rpm 7800
